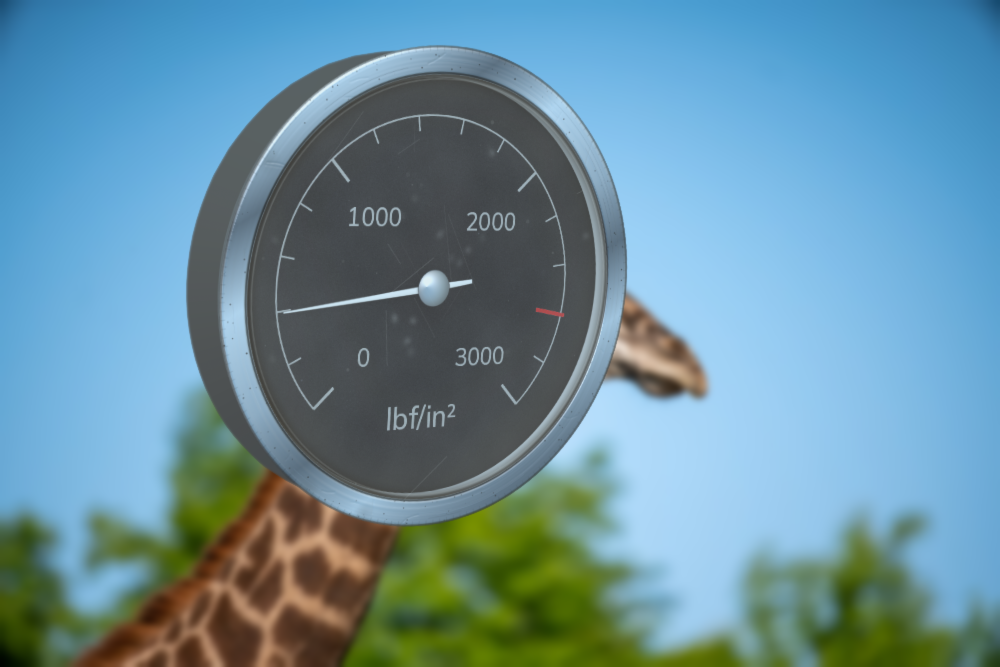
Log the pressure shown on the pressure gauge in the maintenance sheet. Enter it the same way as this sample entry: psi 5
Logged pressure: psi 400
